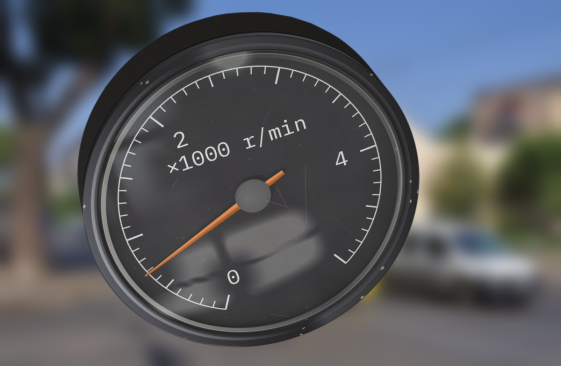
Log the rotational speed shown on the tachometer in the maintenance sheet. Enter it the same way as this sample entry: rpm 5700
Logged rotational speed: rpm 700
